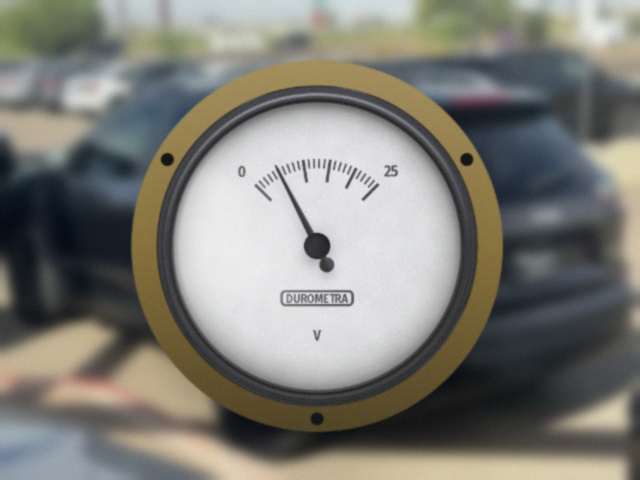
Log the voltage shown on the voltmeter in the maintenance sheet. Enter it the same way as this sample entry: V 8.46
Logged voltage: V 5
